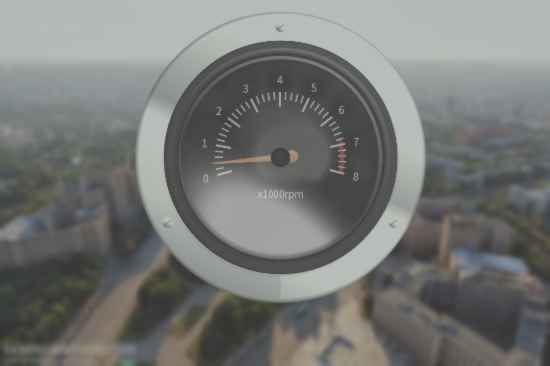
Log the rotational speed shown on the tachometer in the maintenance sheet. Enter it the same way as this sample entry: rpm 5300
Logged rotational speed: rpm 400
